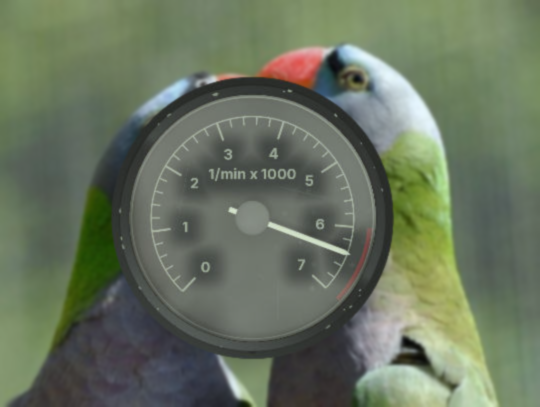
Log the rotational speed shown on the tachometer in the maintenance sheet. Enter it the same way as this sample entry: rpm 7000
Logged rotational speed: rpm 6400
